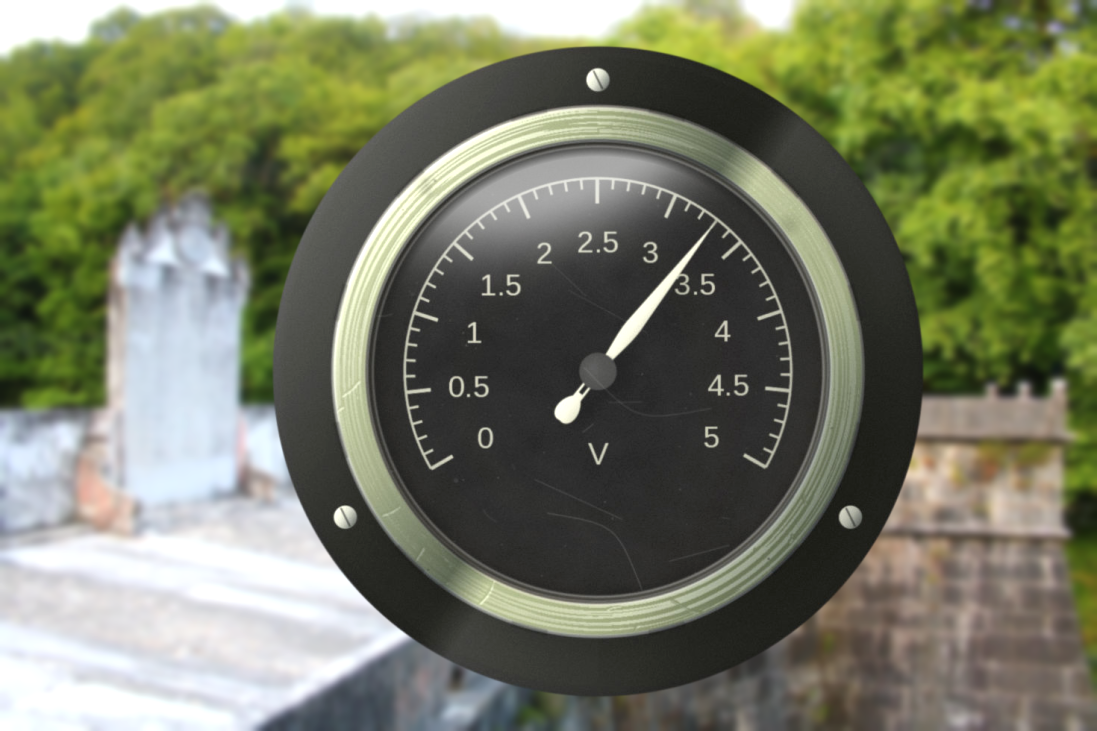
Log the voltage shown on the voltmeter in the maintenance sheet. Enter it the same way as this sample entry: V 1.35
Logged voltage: V 3.3
